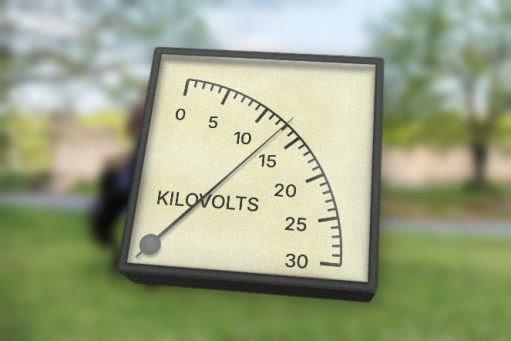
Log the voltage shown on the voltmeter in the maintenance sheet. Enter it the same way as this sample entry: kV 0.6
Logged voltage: kV 13
